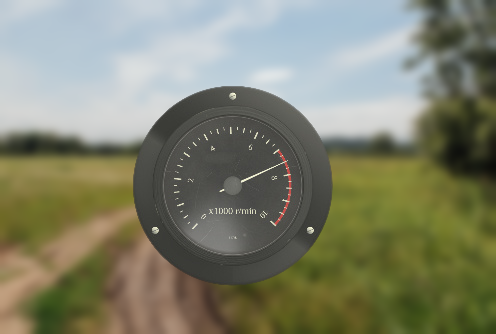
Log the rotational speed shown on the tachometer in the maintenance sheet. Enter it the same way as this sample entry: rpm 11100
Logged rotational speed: rpm 7500
